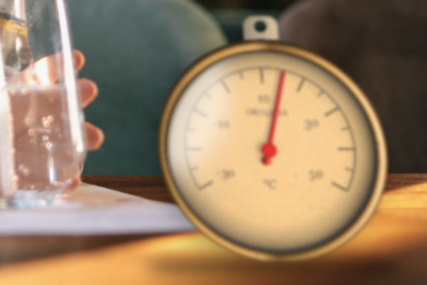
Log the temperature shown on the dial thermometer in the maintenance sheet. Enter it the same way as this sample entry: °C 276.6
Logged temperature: °C 15
